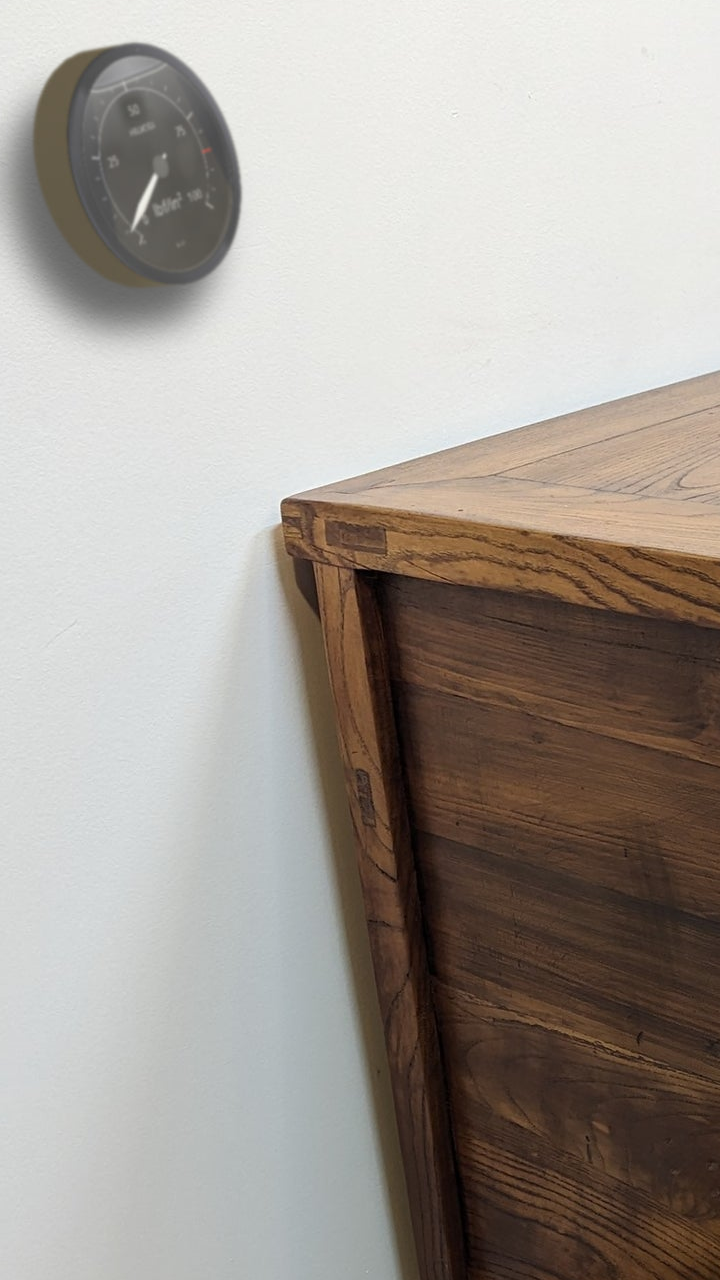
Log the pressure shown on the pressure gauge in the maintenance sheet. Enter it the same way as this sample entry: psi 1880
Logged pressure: psi 5
